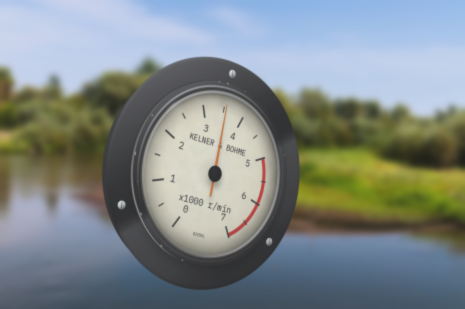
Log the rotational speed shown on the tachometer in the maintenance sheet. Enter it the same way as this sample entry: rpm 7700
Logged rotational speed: rpm 3500
